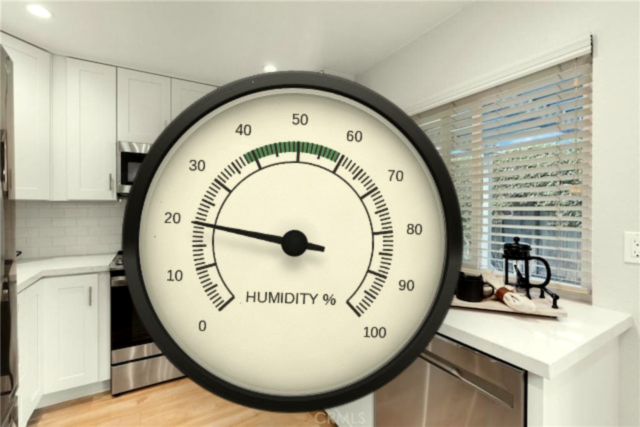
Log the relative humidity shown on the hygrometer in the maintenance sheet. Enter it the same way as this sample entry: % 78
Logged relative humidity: % 20
